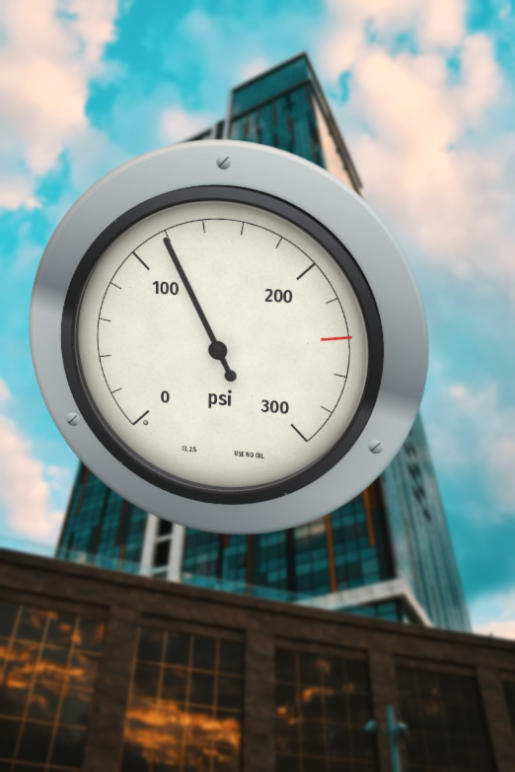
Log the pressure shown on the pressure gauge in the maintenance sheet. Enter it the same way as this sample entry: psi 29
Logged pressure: psi 120
